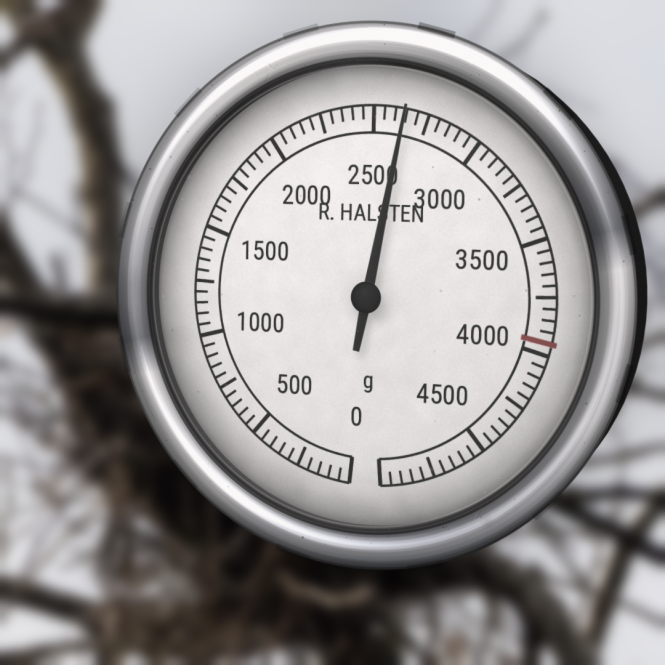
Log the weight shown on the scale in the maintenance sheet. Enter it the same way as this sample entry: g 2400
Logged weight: g 2650
